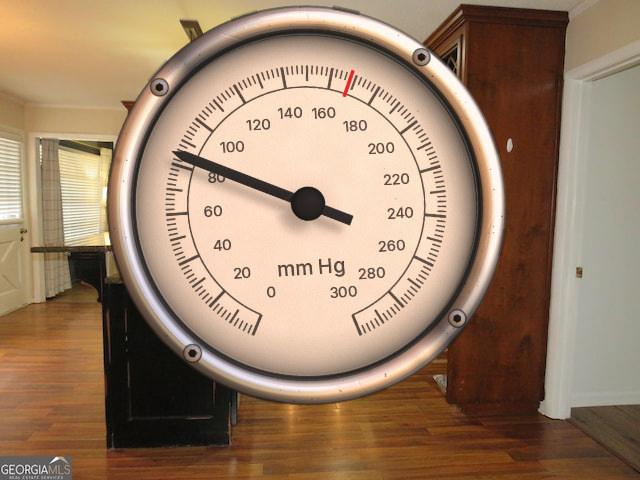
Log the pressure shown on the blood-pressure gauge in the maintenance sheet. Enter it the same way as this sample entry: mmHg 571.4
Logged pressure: mmHg 84
